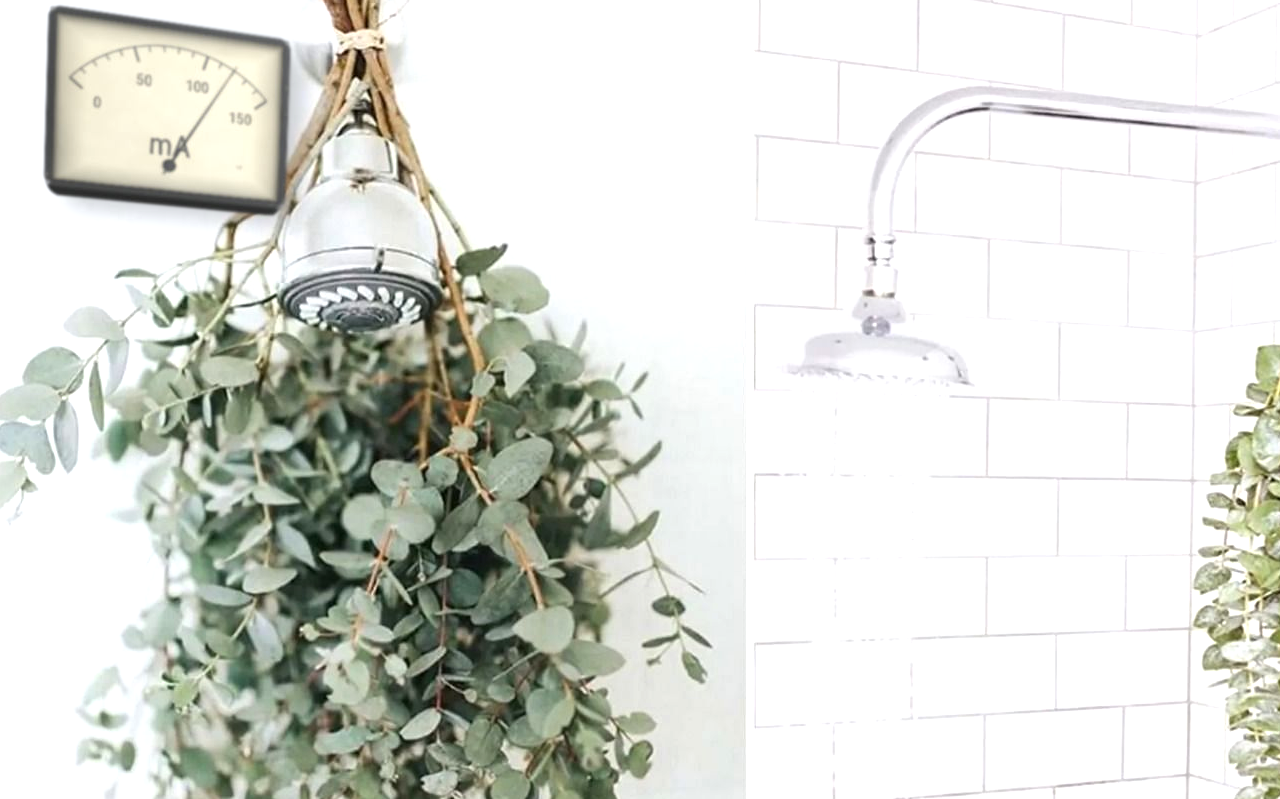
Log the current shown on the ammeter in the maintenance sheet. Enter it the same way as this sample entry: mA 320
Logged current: mA 120
